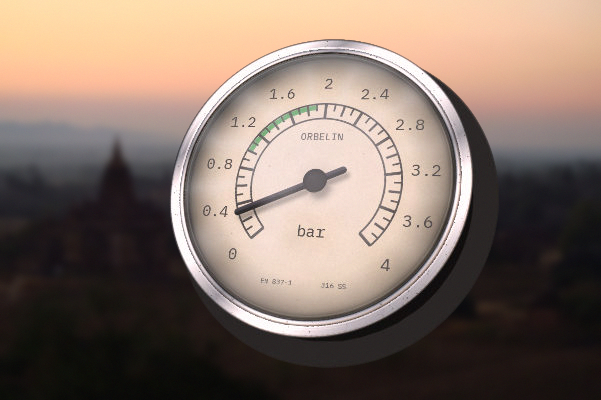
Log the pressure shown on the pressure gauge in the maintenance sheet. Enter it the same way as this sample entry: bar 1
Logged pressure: bar 0.3
